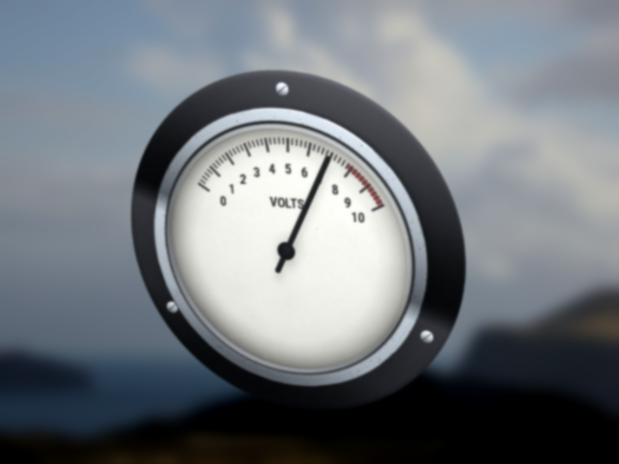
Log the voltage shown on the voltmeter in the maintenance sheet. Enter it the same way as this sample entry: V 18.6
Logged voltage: V 7
